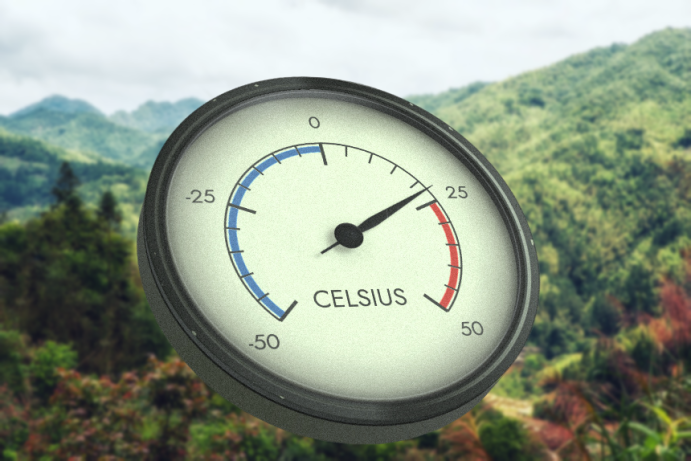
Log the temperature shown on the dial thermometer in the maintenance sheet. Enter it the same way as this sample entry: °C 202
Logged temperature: °C 22.5
